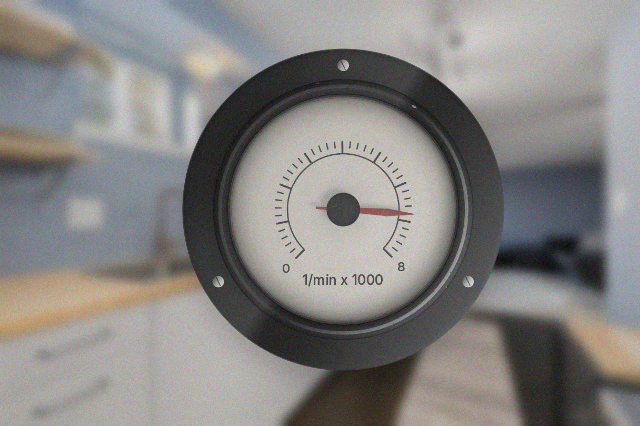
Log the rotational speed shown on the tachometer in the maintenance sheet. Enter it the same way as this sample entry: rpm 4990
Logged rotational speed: rpm 6800
